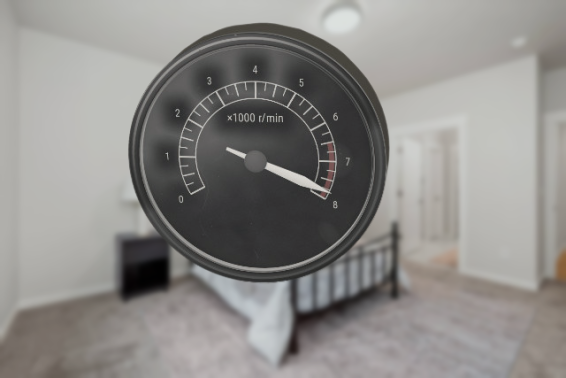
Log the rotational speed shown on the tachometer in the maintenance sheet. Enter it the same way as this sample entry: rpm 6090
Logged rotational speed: rpm 7750
